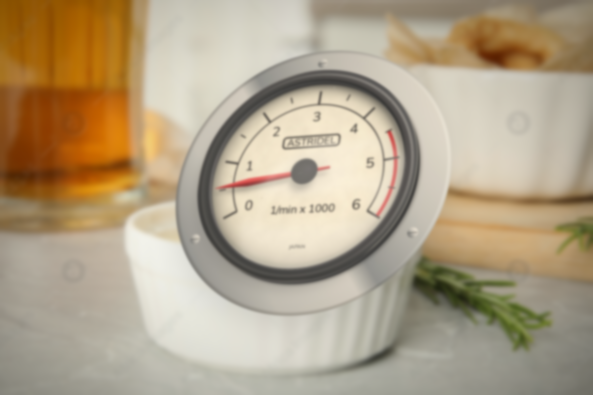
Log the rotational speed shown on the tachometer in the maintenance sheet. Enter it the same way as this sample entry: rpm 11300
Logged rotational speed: rpm 500
